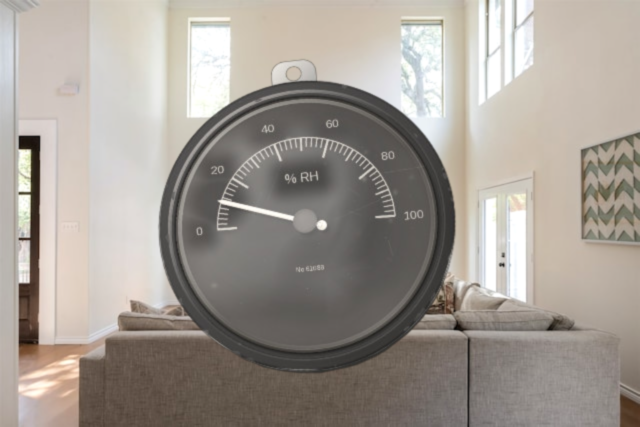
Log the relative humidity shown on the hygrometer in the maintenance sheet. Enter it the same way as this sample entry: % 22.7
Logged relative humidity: % 10
